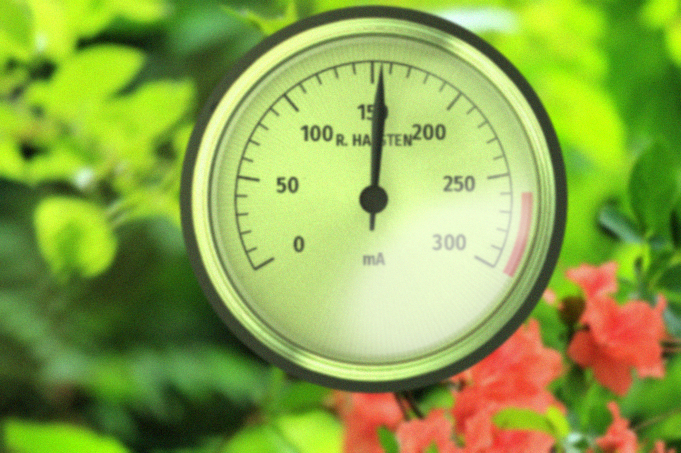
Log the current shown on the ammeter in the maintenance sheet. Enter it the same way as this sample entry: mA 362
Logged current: mA 155
